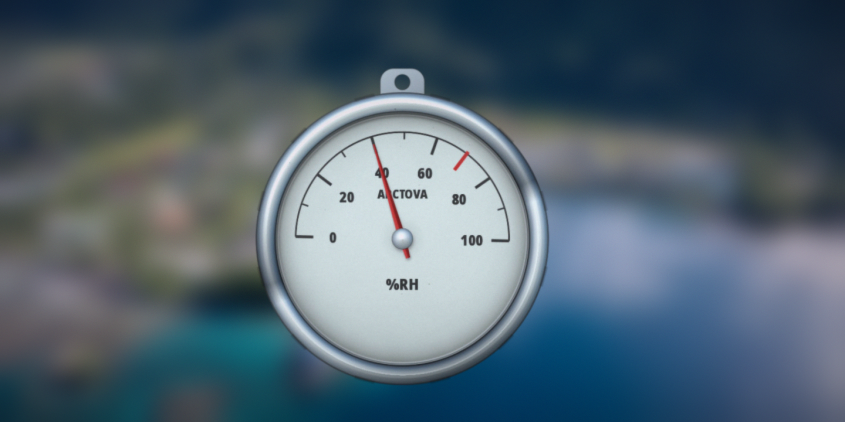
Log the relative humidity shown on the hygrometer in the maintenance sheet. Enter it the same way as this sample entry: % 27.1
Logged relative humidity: % 40
